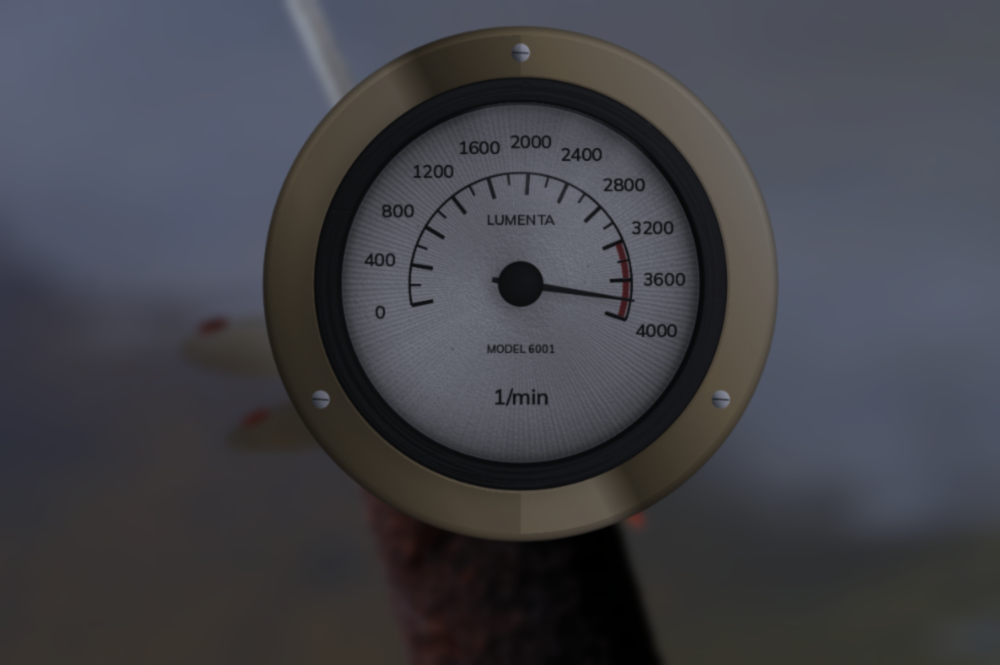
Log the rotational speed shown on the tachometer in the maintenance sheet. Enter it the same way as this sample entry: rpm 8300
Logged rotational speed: rpm 3800
